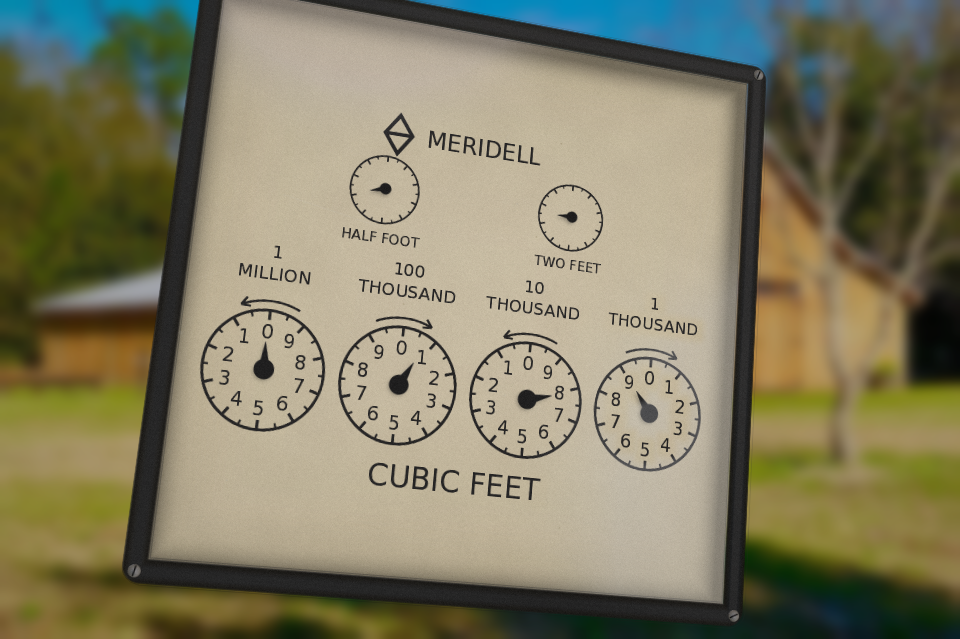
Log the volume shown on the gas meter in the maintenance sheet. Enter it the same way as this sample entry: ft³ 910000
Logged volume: ft³ 7900
